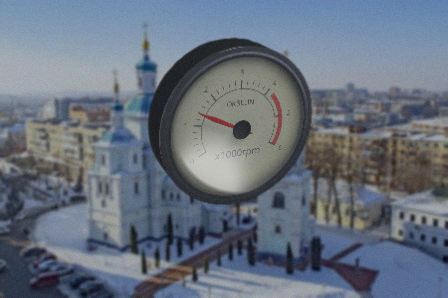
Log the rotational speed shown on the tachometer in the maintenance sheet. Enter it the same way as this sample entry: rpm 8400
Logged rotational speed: rpm 1400
